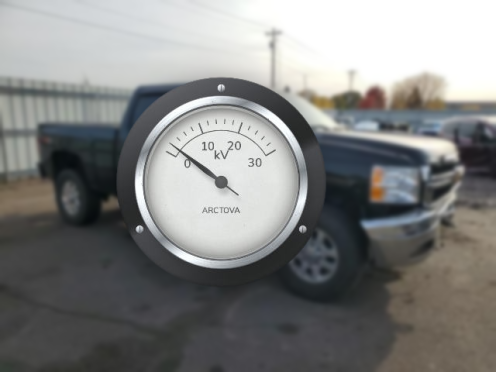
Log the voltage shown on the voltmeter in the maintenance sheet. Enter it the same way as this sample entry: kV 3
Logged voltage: kV 2
